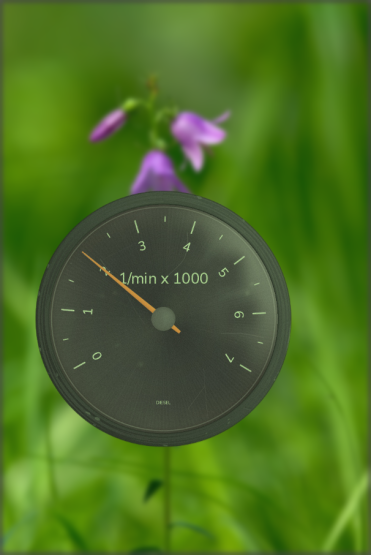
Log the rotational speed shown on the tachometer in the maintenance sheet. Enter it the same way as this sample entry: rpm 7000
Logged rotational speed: rpm 2000
